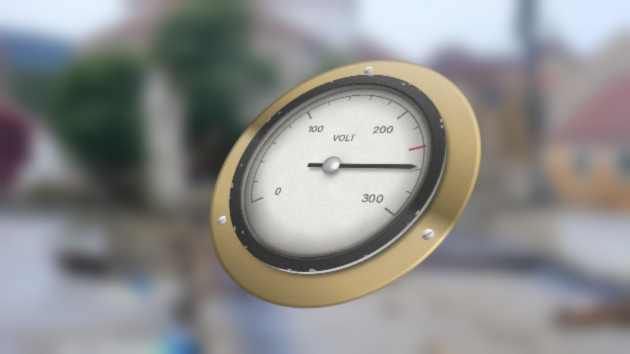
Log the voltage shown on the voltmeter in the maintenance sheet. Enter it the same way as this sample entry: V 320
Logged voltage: V 260
